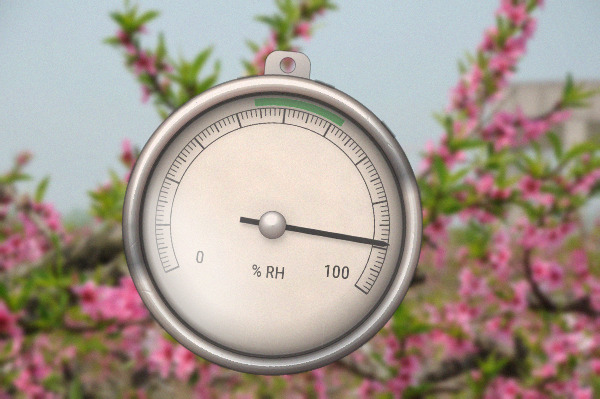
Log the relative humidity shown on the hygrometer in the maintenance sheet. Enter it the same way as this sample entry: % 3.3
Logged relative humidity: % 89
